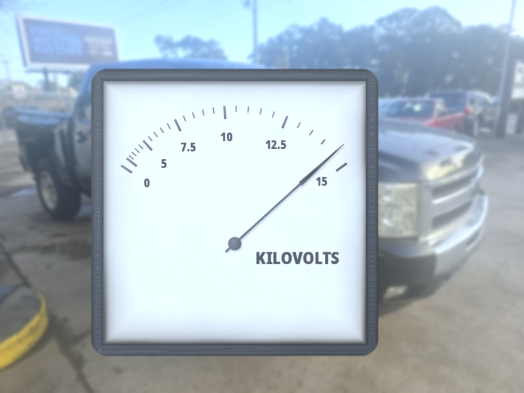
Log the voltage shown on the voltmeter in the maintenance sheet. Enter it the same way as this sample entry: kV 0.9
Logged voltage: kV 14.5
